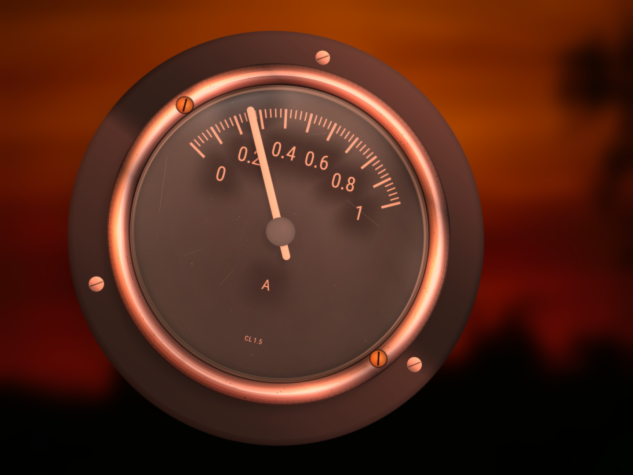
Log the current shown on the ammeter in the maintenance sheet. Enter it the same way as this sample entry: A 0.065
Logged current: A 0.26
